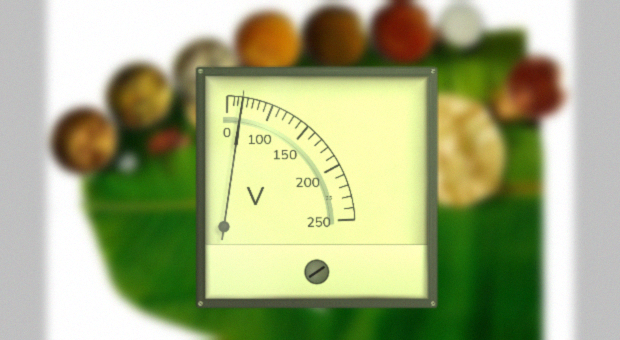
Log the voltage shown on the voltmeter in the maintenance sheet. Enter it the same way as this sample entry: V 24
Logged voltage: V 50
